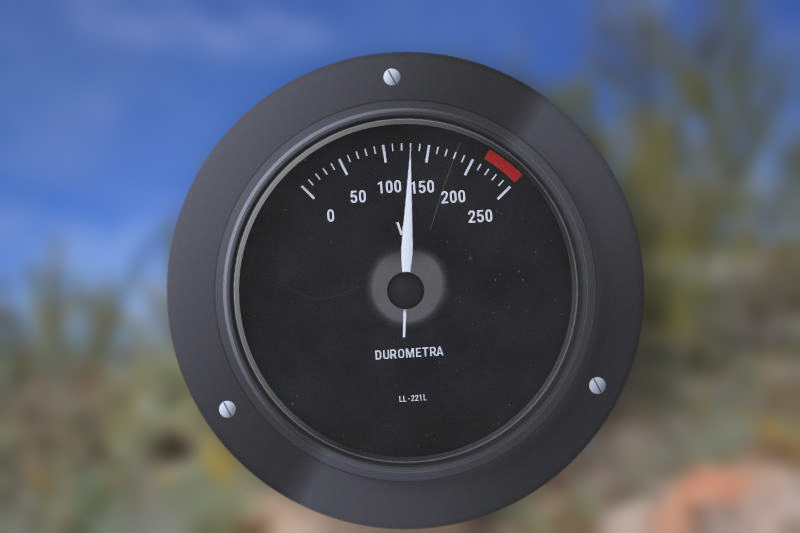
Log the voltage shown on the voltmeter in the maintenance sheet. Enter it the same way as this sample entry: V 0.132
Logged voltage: V 130
